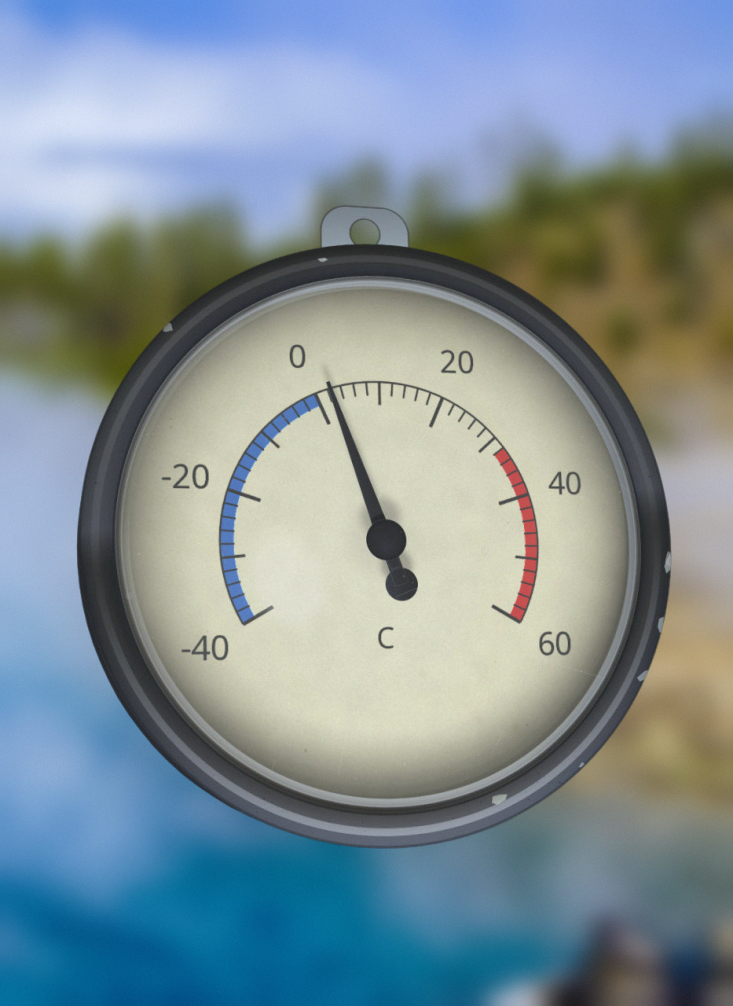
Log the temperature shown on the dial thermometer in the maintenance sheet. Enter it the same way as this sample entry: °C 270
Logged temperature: °C 2
